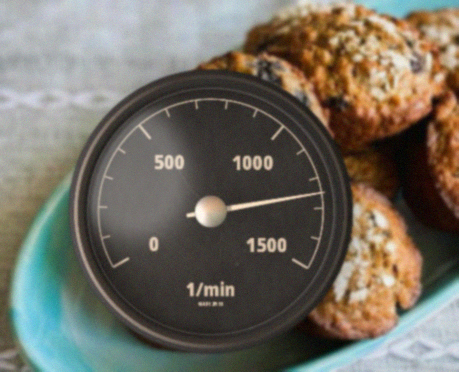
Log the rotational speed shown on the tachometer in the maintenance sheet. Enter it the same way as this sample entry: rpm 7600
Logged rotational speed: rpm 1250
